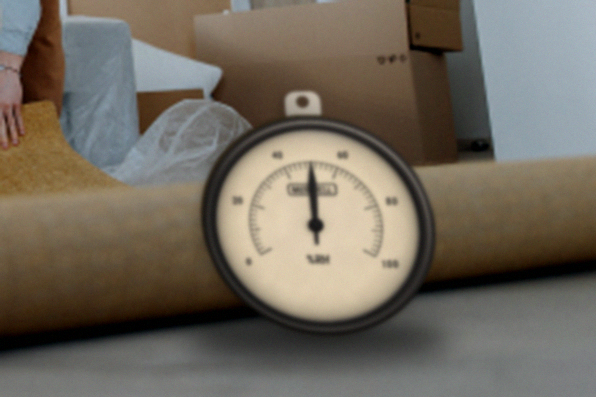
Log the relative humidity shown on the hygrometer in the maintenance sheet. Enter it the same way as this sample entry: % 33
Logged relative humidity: % 50
